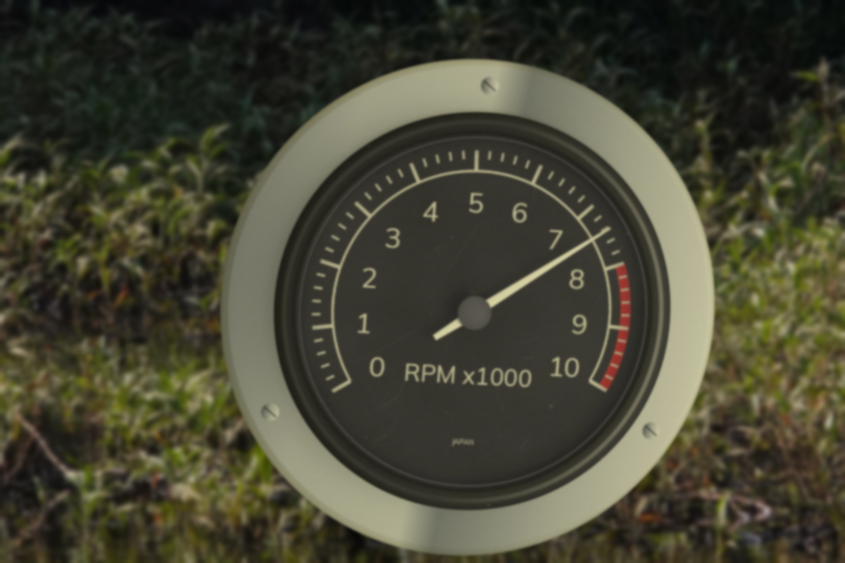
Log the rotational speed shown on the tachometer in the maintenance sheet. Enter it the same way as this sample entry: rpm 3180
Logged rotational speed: rpm 7400
